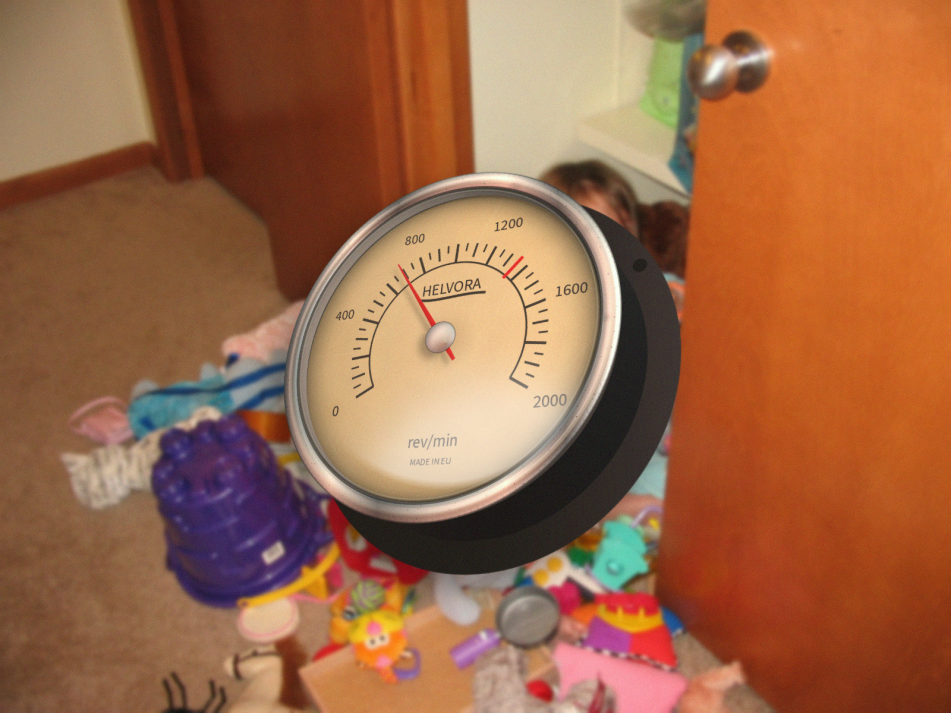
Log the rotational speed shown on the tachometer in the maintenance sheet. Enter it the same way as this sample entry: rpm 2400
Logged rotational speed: rpm 700
